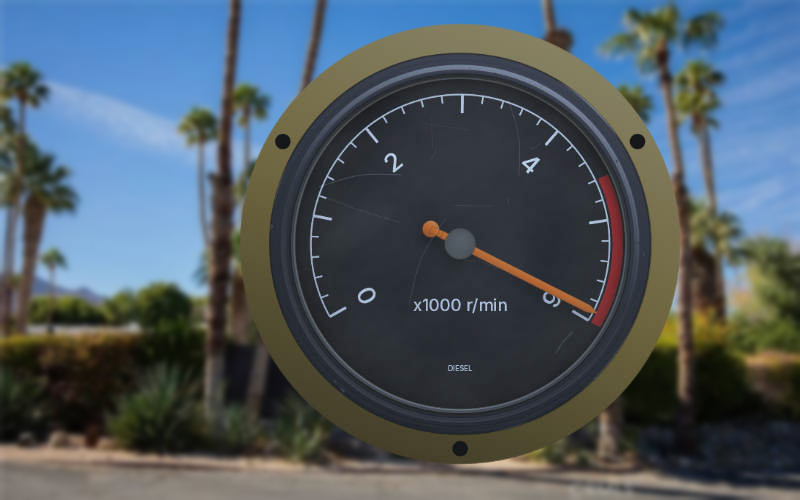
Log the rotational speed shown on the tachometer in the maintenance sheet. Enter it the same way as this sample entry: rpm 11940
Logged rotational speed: rpm 5900
